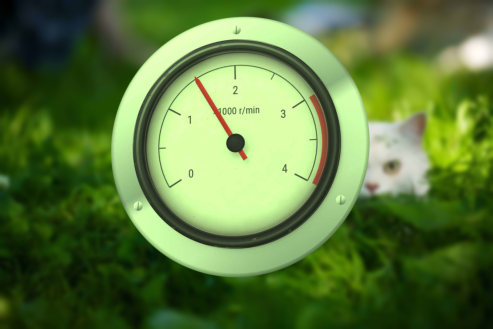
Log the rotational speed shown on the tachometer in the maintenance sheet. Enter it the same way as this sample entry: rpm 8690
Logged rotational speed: rpm 1500
